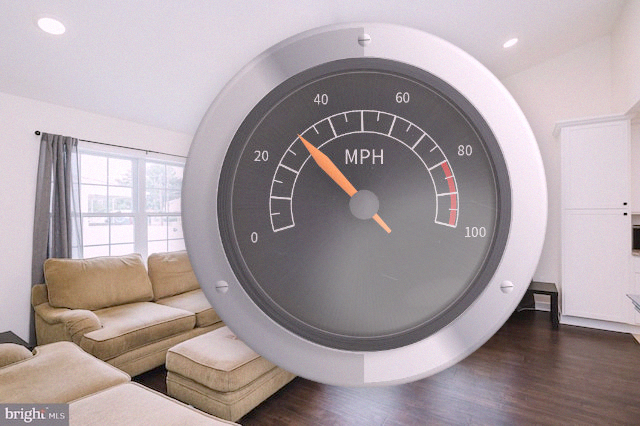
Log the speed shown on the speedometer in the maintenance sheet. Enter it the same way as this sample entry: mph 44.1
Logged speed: mph 30
